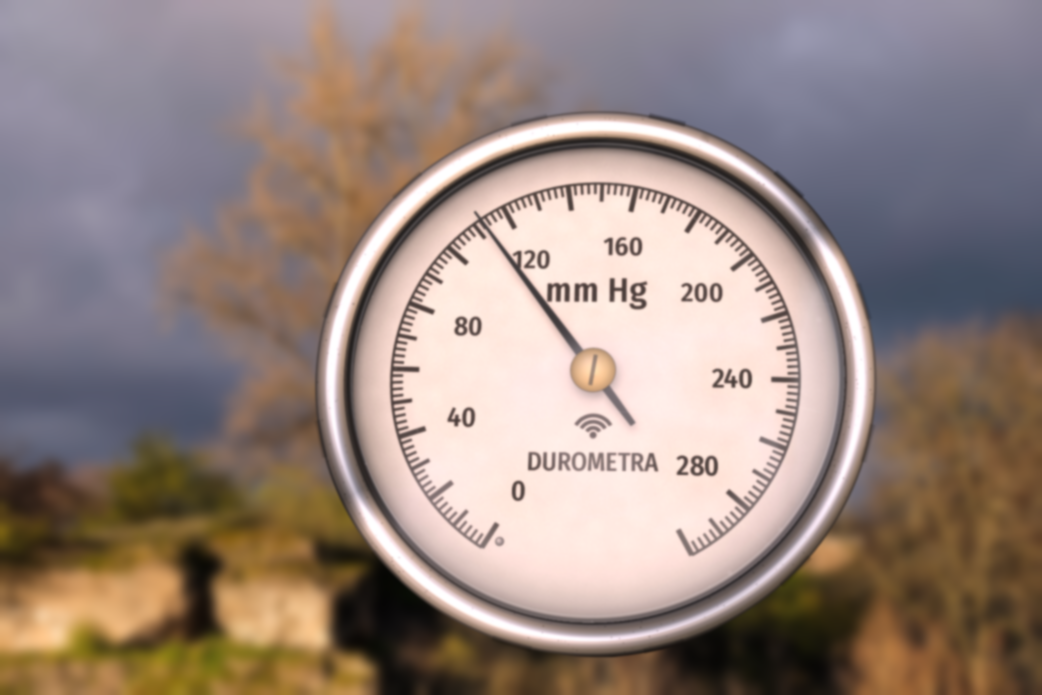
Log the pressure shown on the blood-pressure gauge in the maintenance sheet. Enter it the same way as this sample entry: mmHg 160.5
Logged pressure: mmHg 112
